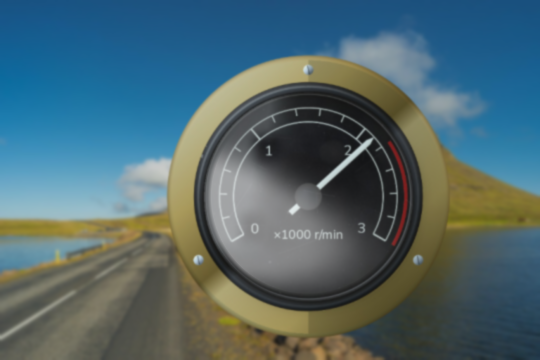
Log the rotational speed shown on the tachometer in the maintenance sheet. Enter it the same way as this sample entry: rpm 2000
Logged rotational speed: rpm 2100
